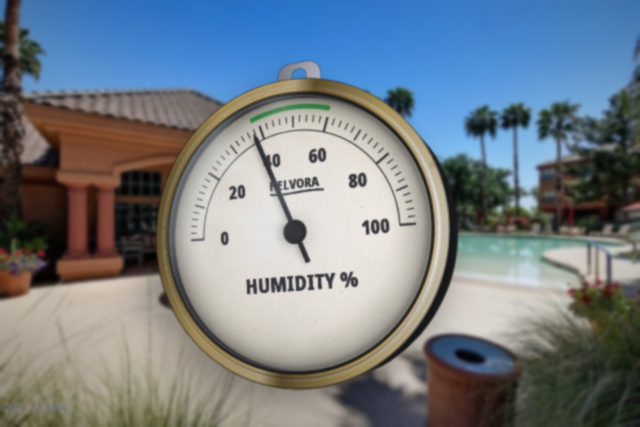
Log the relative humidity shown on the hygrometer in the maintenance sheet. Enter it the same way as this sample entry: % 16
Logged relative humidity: % 38
